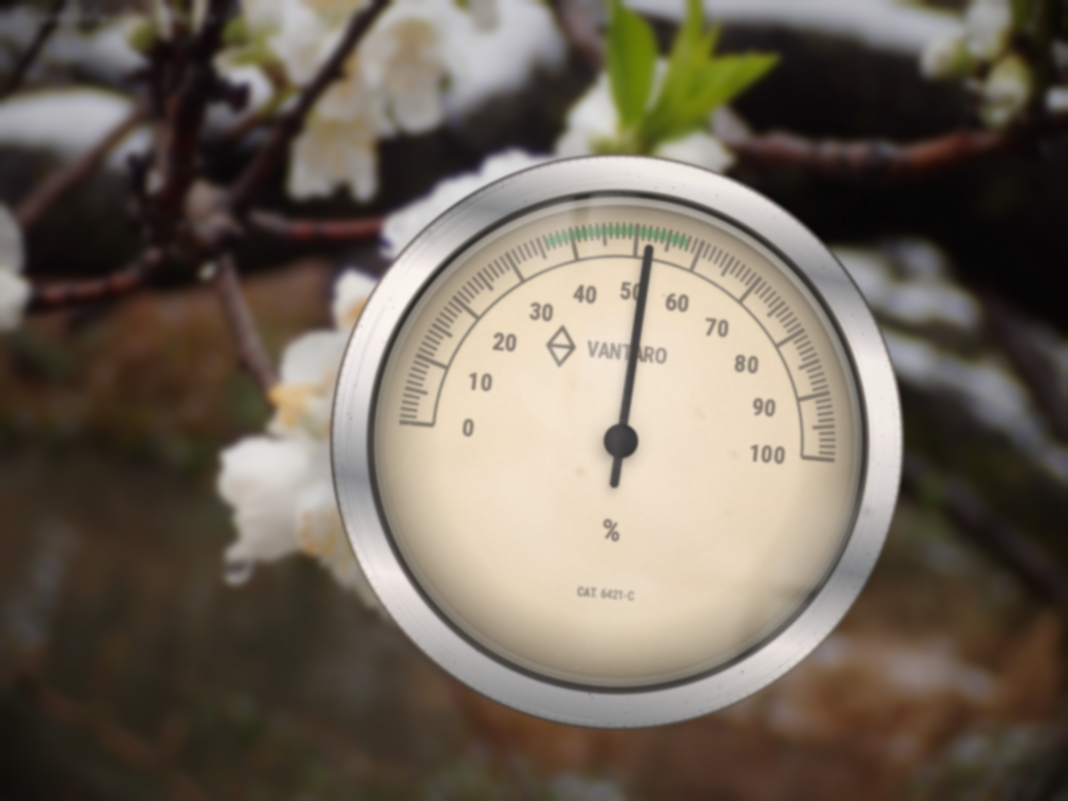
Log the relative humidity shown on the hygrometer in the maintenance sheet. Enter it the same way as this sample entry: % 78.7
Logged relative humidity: % 52
